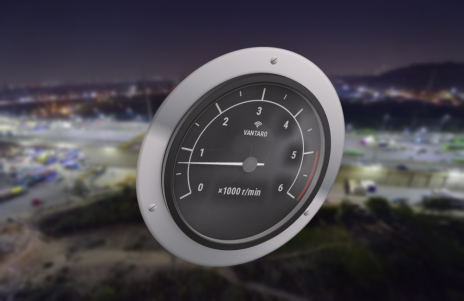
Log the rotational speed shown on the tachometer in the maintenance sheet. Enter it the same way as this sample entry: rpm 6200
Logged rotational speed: rpm 750
